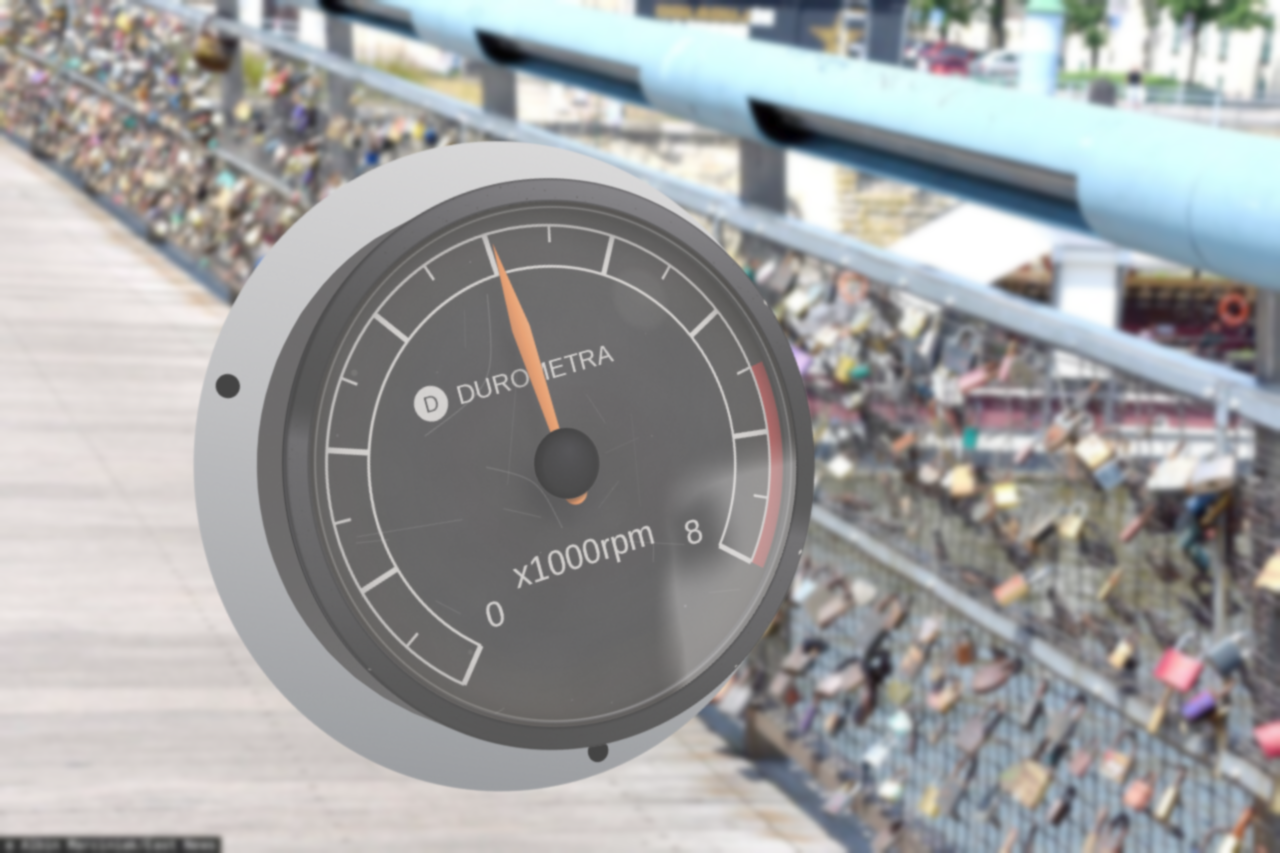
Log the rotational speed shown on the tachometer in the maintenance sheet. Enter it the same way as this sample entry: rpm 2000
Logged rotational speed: rpm 4000
